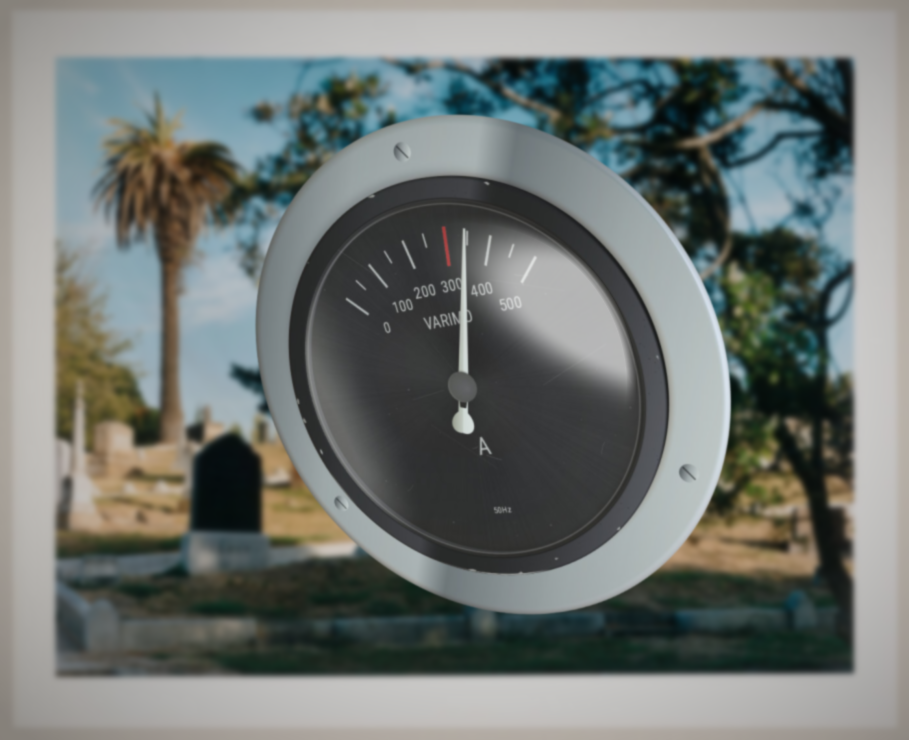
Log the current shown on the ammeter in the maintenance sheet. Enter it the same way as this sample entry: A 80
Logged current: A 350
